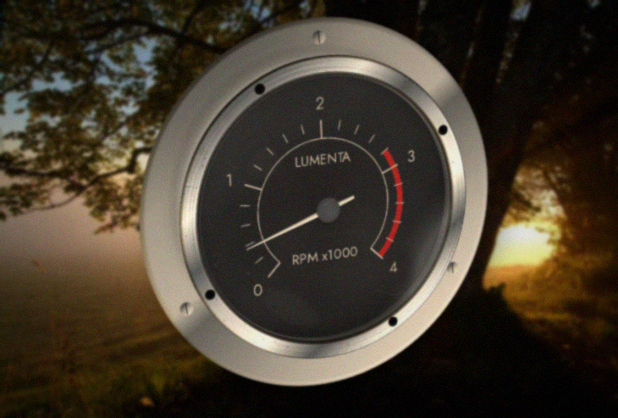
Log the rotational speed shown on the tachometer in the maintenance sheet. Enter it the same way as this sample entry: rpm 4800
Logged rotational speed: rpm 400
